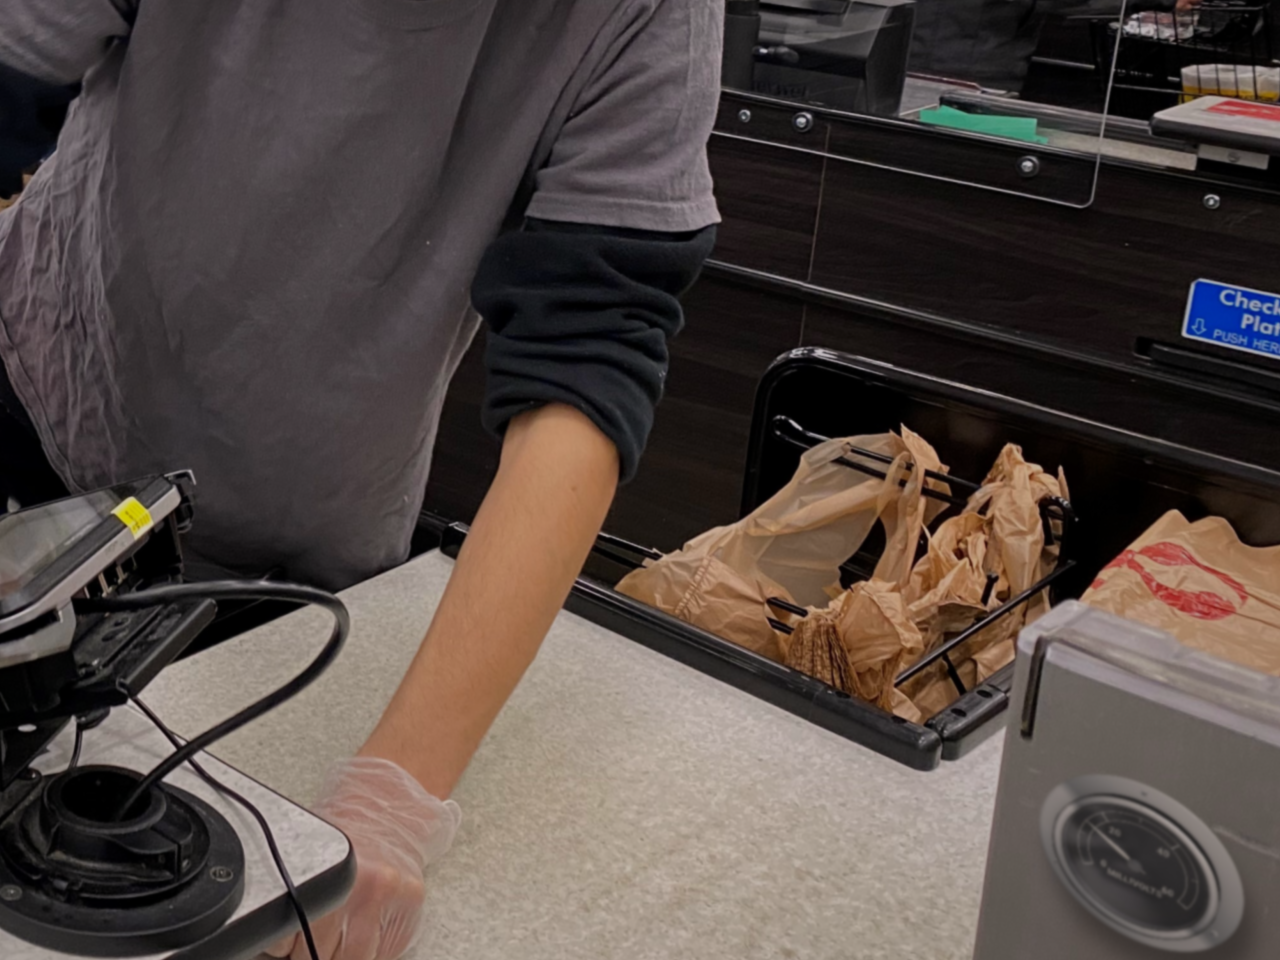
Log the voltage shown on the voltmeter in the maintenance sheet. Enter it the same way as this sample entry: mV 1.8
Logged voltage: mV 15
